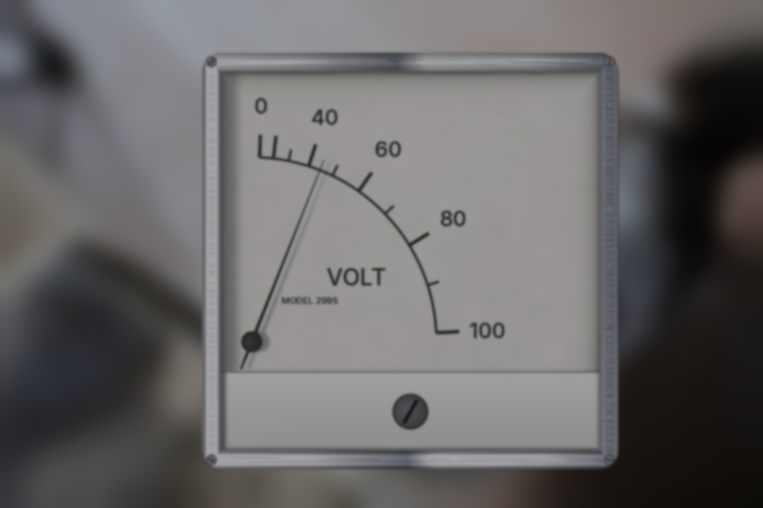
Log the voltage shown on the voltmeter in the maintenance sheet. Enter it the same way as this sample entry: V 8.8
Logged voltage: V 45
